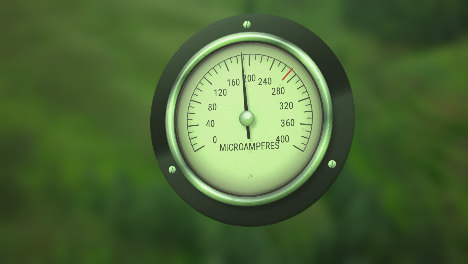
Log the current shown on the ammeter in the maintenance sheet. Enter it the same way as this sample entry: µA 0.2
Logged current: µA 190
